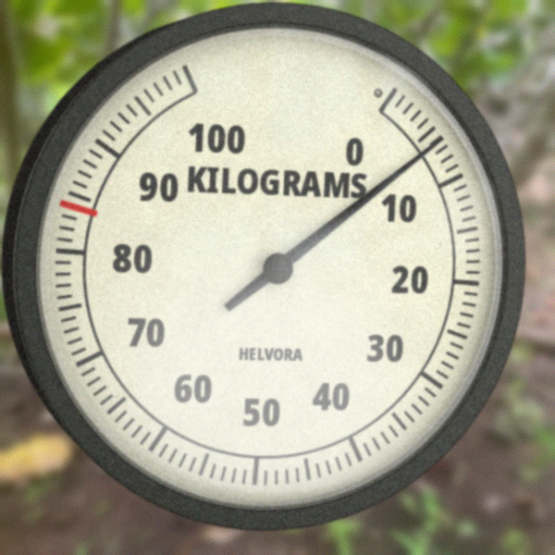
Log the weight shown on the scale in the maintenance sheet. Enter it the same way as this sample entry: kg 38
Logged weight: kg 6
